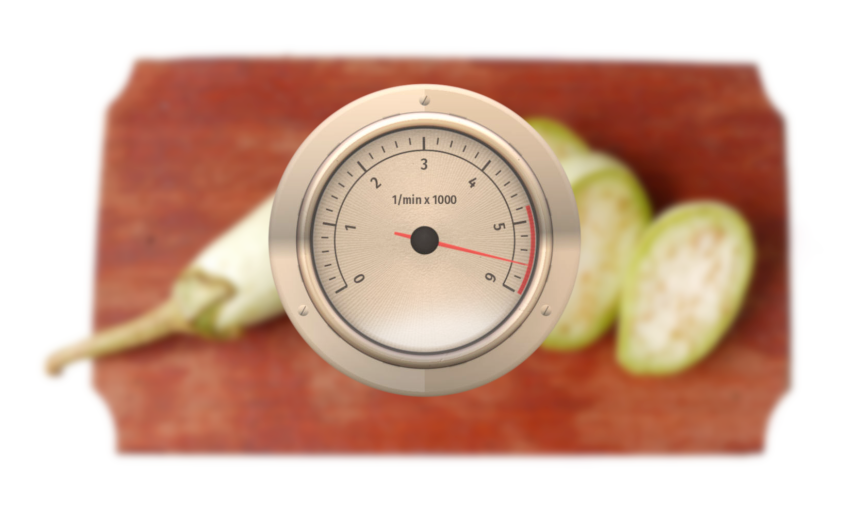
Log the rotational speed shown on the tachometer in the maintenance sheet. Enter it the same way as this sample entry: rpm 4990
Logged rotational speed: rpm 5600
